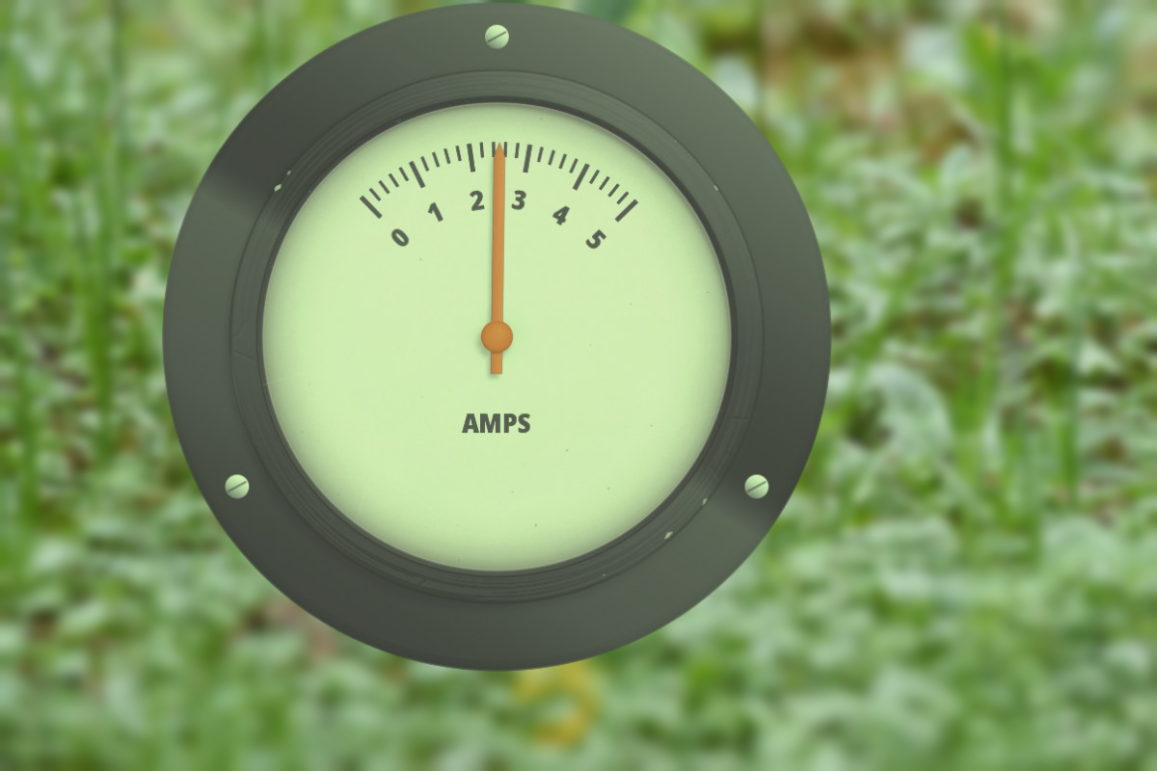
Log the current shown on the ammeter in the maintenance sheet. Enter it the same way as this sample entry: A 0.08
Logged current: A 2.5
